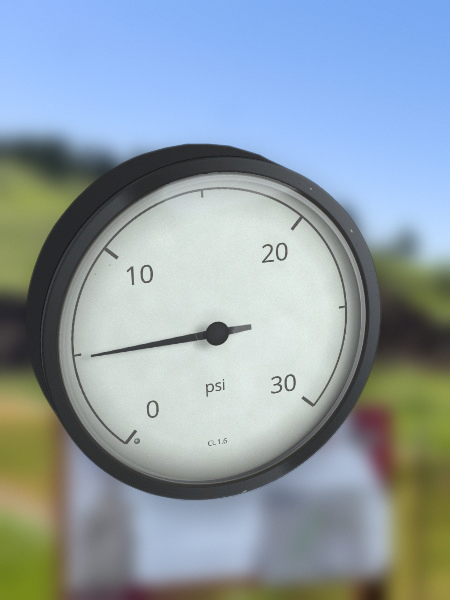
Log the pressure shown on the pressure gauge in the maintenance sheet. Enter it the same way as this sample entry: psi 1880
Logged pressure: psi 5
